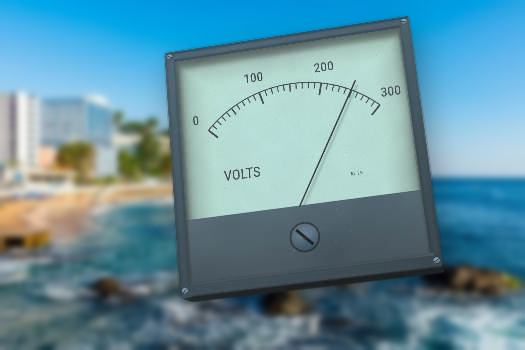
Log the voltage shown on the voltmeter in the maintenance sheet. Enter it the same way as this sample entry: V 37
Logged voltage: V 250
